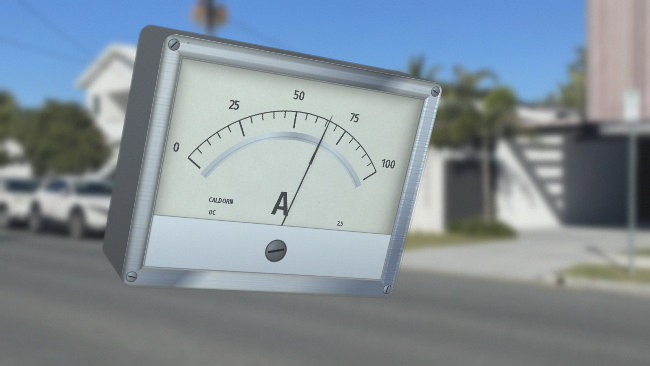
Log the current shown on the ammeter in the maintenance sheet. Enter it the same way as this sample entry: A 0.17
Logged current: A 65
